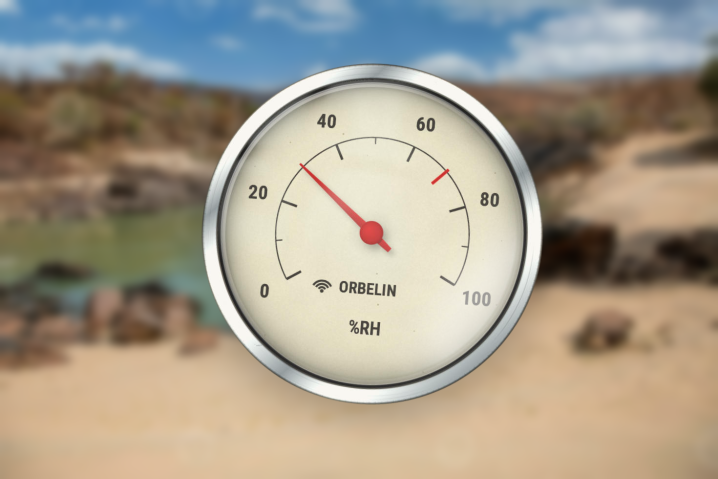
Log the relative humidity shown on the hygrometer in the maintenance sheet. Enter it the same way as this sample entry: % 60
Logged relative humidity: % 30
